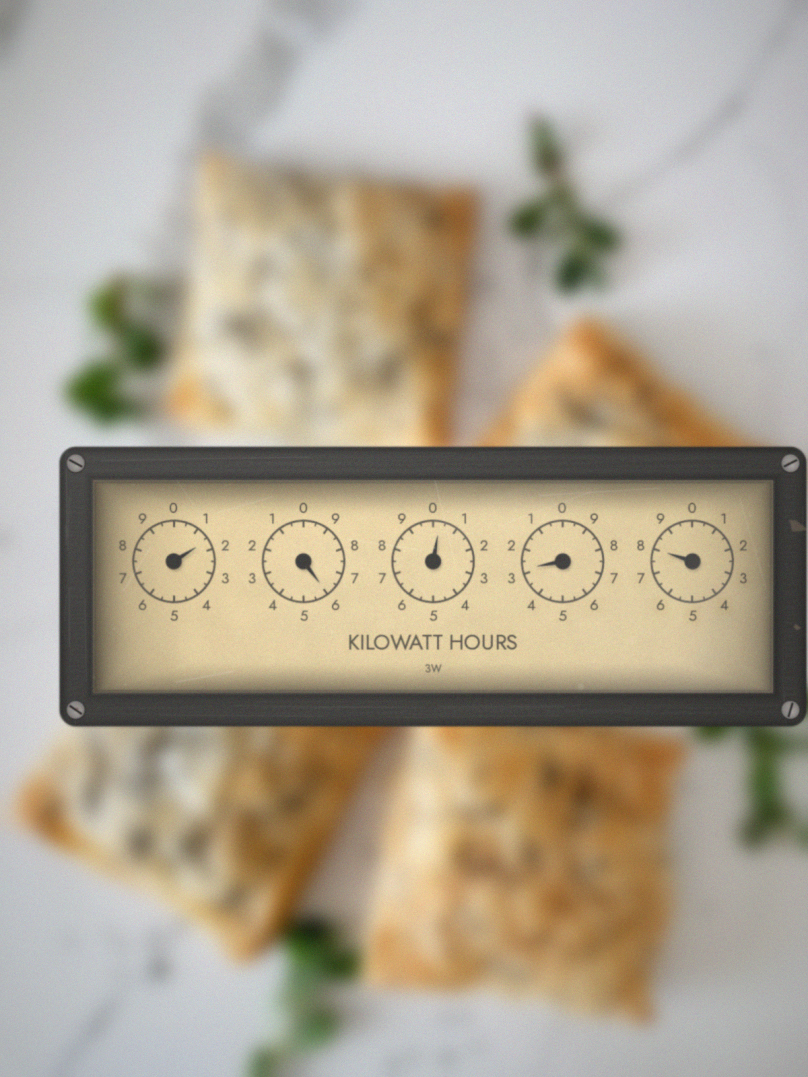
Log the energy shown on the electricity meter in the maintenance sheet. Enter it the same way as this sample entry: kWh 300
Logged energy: kWh 16028
